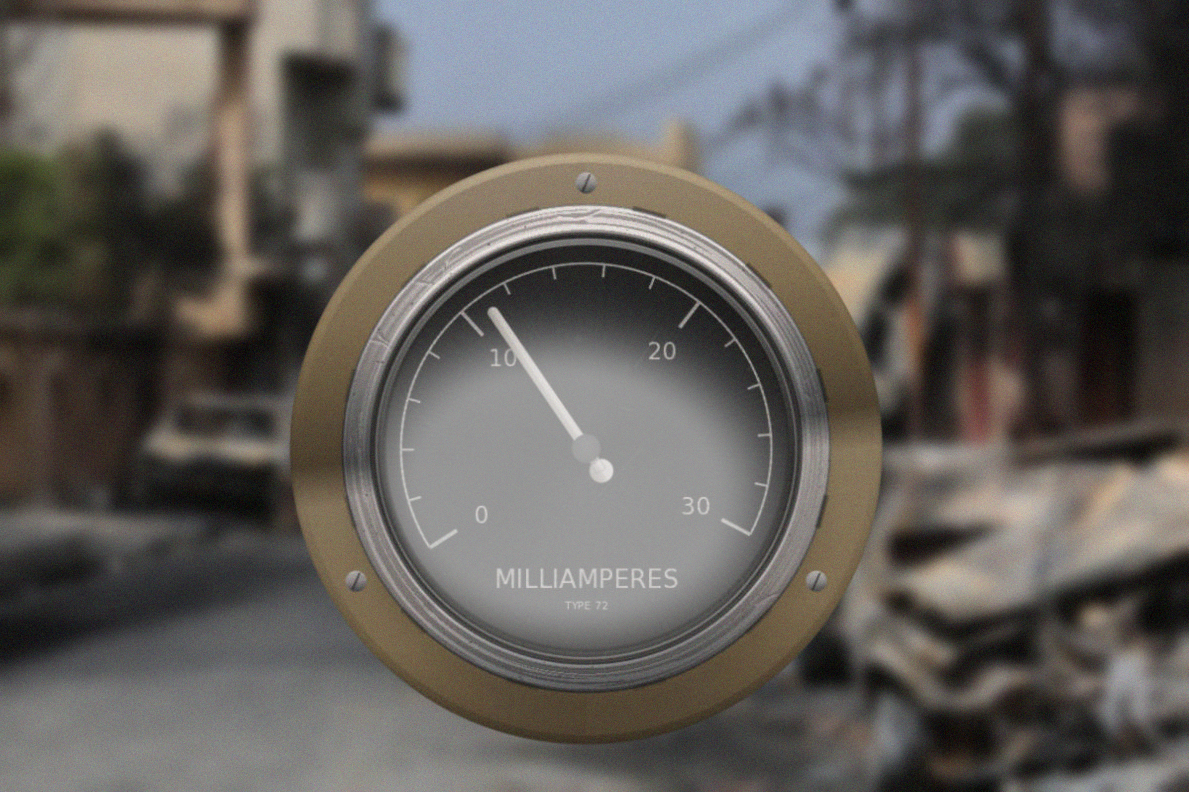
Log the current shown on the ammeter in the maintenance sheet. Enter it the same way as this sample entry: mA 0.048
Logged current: mA 11
